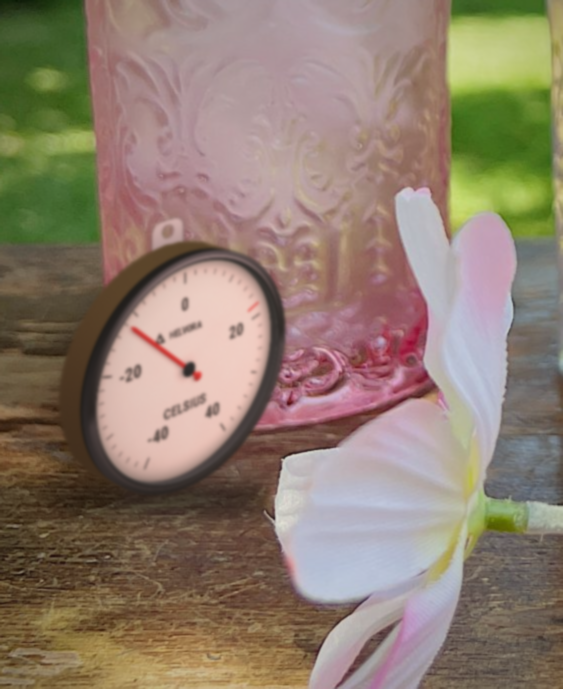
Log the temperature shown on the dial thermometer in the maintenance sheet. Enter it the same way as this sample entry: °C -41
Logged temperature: °C -12
